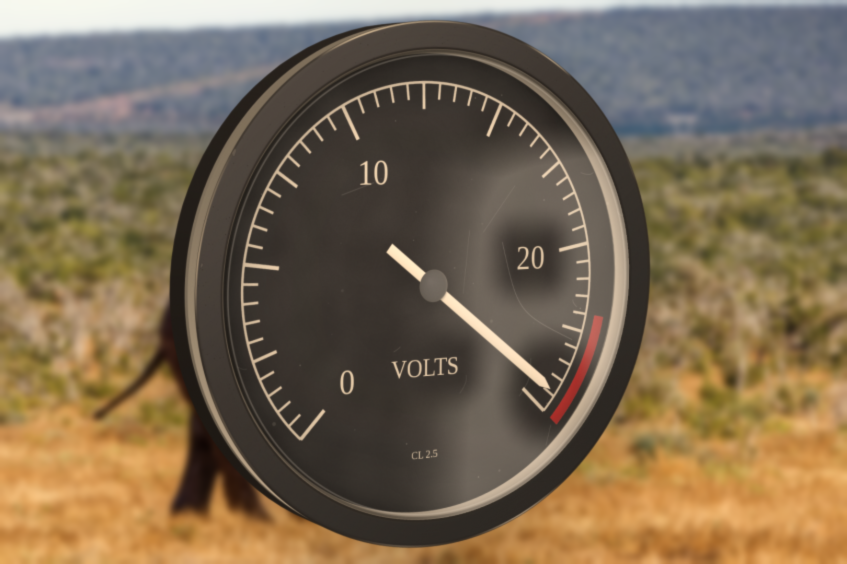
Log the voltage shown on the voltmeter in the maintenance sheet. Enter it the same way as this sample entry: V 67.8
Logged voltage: V 24.5
